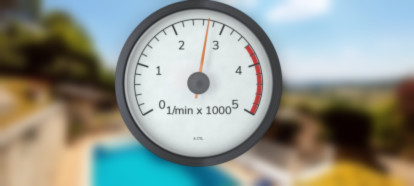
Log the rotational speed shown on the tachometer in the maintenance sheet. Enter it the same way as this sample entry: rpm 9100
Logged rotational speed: rpm 2700
